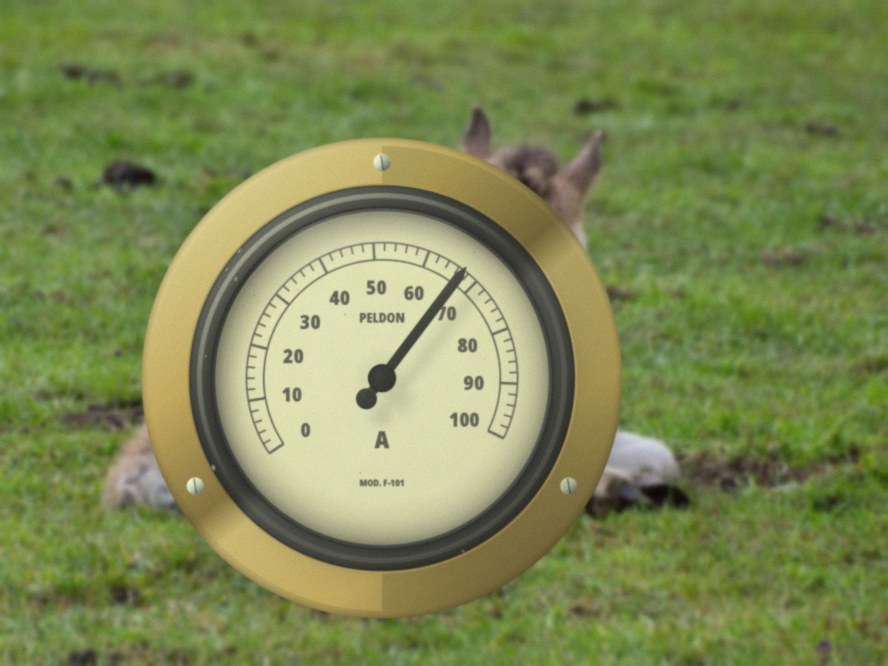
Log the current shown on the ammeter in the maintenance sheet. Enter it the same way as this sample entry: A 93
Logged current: A 67
